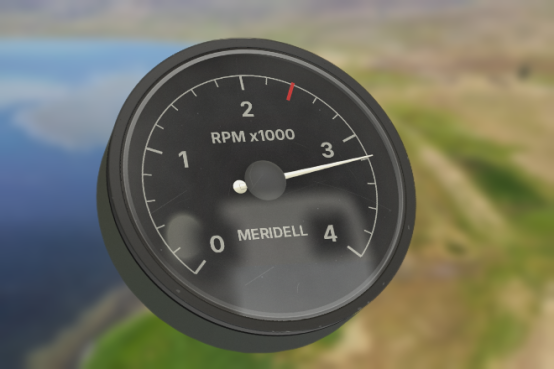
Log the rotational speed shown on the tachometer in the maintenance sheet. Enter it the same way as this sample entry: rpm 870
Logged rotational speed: rpm 3200
